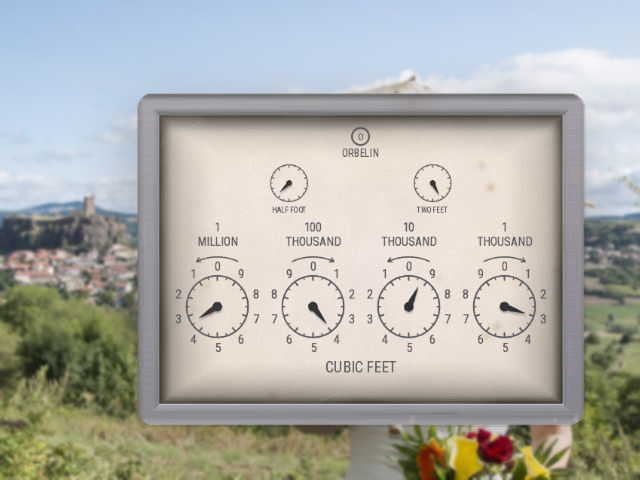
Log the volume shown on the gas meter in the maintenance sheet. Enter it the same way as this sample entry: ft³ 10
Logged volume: ft³ 339300
